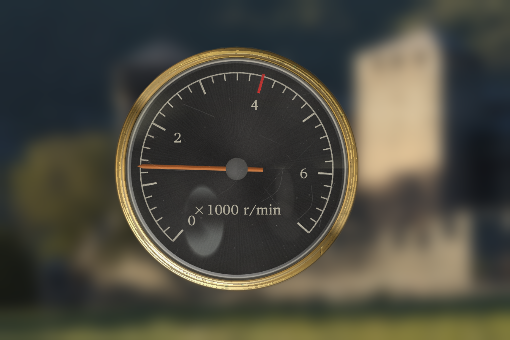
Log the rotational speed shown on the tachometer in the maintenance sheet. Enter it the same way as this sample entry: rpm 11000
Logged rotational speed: rpm 1300
